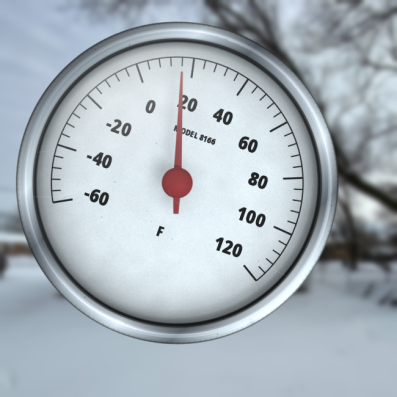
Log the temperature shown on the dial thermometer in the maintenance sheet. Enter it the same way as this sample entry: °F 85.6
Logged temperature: °F 16
